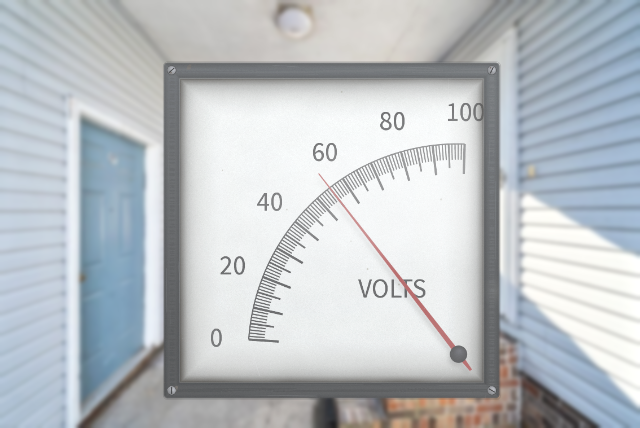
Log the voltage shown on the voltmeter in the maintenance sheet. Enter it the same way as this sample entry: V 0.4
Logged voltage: V 55
